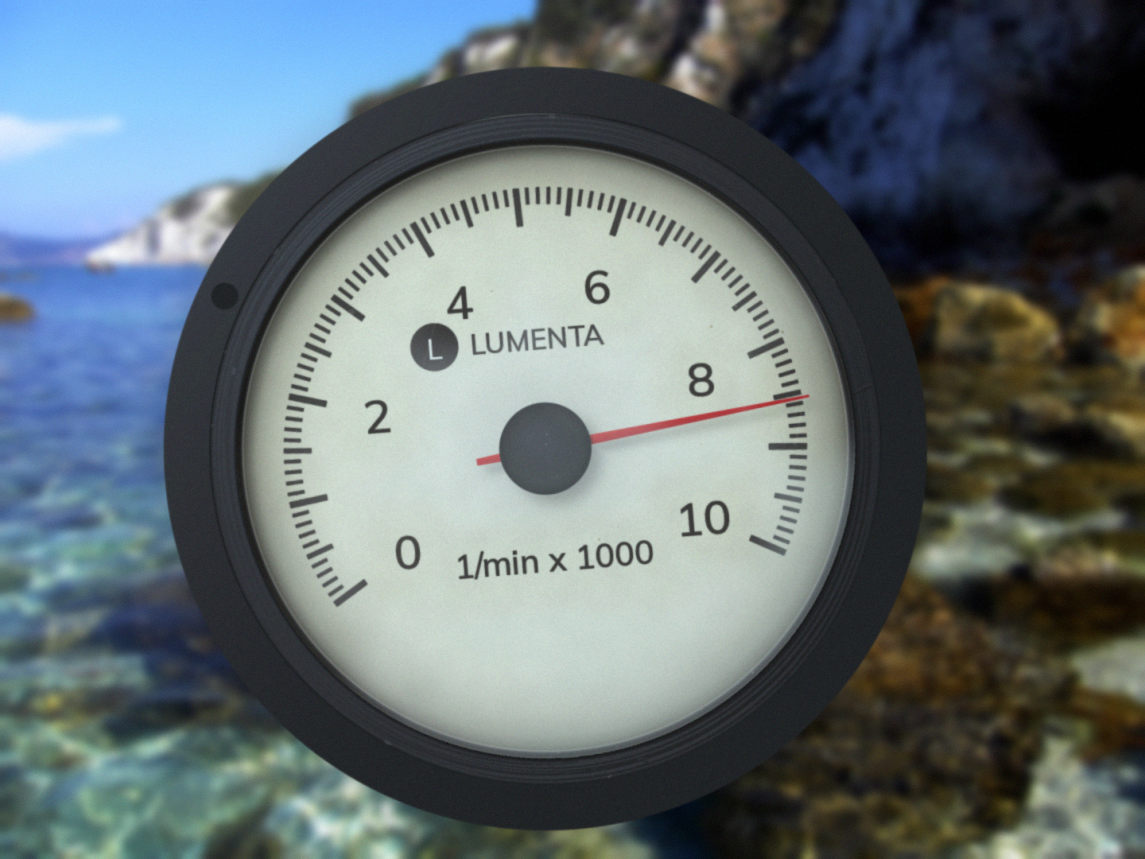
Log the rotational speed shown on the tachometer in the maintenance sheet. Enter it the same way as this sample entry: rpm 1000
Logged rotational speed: rpm 8550
